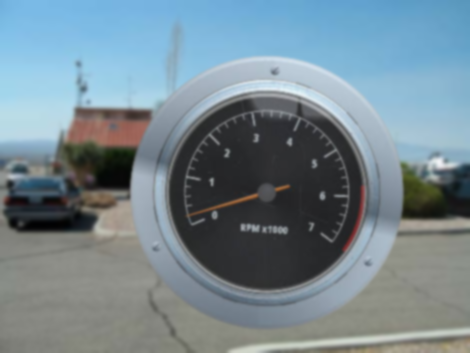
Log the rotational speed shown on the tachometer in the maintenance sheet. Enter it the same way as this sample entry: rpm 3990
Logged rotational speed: rpm 200
